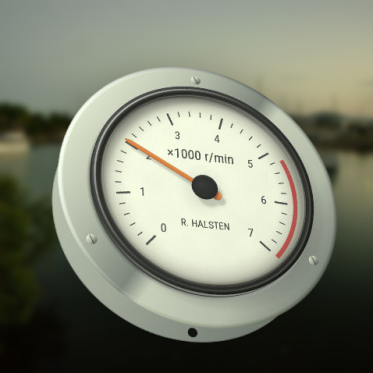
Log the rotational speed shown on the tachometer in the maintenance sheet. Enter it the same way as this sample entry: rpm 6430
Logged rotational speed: rpm 2000
